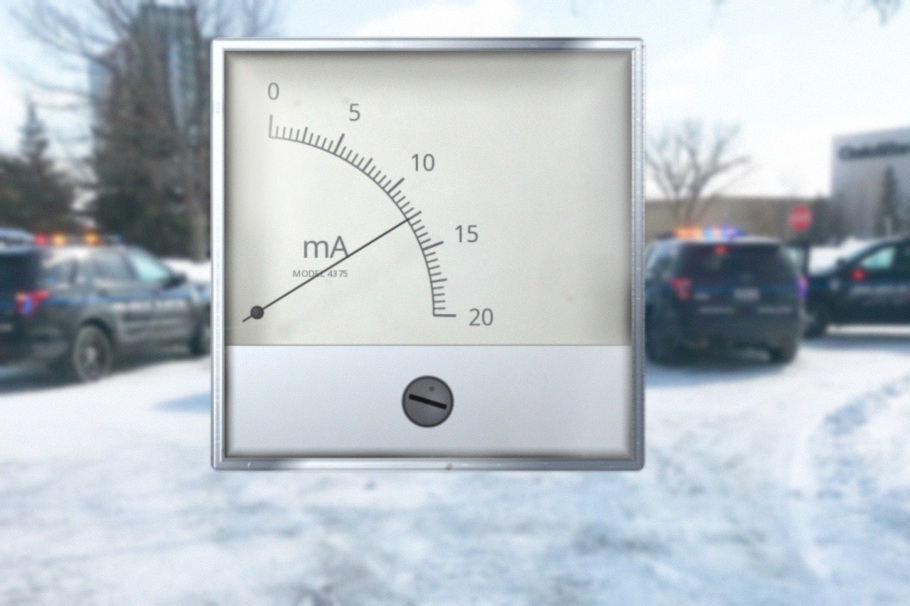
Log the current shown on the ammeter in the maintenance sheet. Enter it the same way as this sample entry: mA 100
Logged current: mA 12.5
